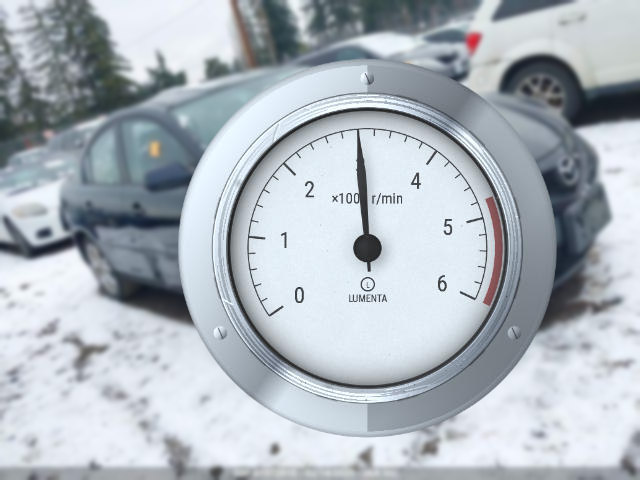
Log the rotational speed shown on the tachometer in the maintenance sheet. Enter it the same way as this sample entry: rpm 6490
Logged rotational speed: rpm 3000
